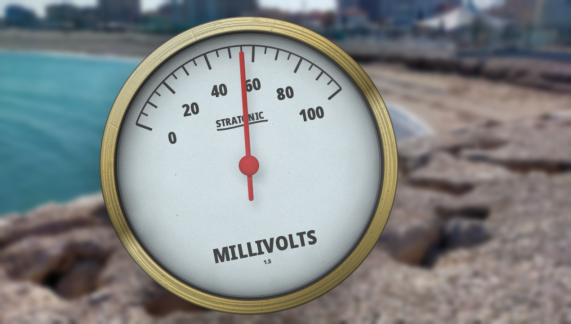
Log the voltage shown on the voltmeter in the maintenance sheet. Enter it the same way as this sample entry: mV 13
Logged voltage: mV 55
